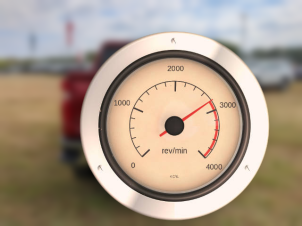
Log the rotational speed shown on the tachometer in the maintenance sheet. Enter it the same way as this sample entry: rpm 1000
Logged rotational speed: rpm 2800
